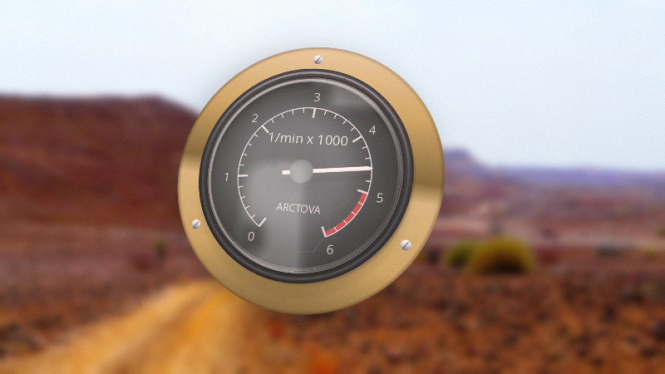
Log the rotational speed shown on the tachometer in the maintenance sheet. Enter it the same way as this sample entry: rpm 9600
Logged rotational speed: rpm 4600
